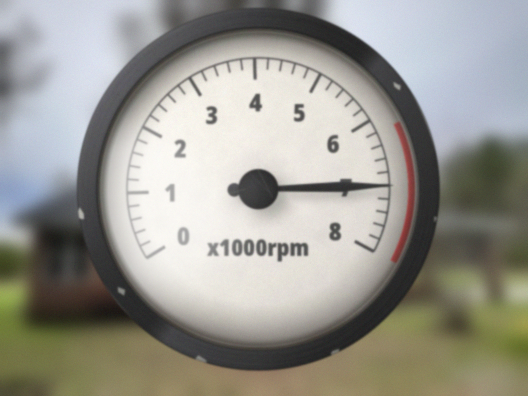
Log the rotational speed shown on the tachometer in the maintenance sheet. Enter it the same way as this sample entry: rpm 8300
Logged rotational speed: rpm 7000
